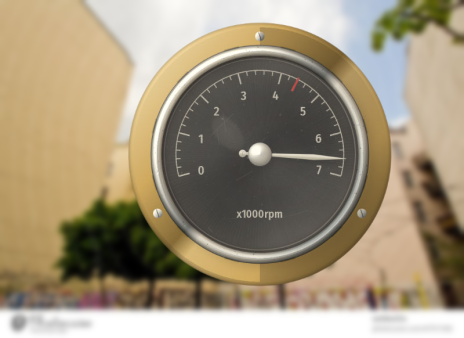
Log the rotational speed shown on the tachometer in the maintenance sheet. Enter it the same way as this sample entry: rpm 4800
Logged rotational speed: rpm 6600
